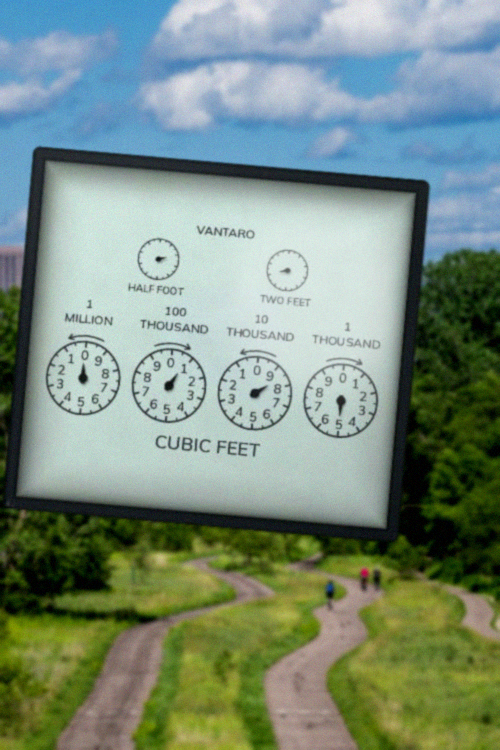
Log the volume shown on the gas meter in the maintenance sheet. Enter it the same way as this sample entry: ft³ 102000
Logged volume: ft³ 8500
